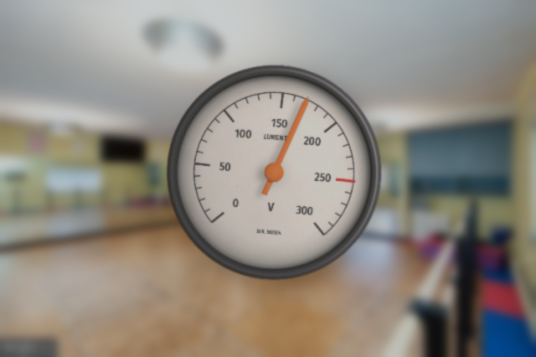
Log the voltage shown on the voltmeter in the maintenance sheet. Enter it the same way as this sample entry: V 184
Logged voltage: V 170
